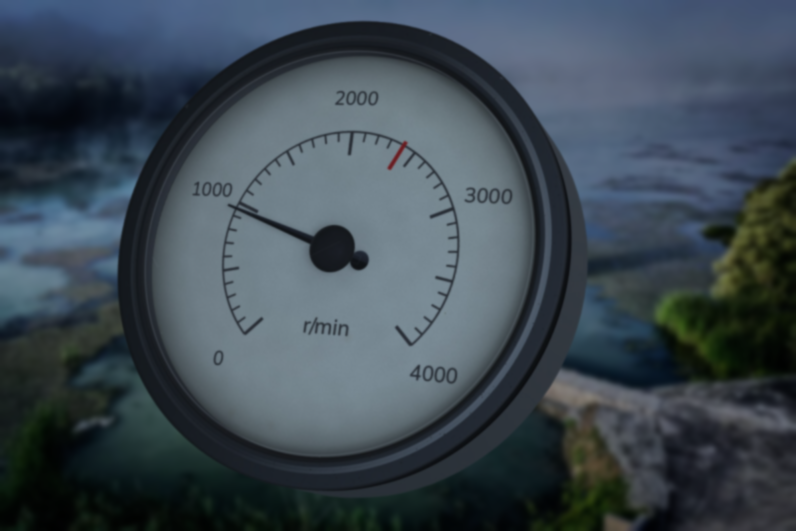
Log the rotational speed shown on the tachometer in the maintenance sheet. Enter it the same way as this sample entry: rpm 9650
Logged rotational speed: rpm 950
